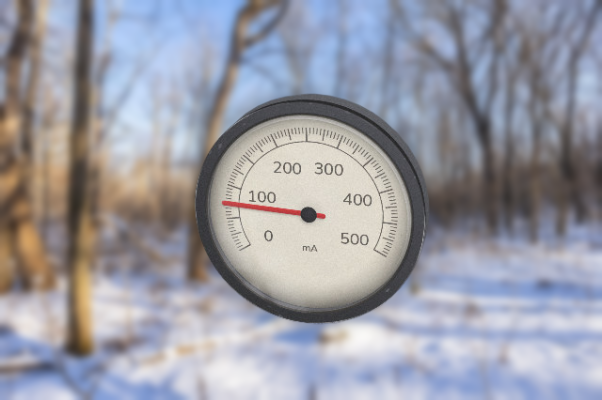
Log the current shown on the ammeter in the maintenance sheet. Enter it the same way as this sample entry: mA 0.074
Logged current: mA 75
